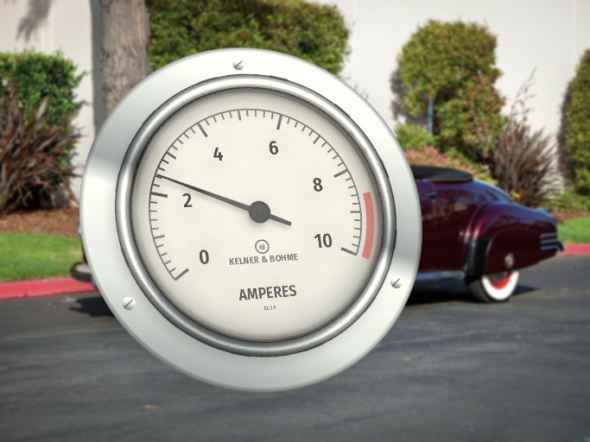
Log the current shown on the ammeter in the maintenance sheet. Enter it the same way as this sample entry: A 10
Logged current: A 2.4
